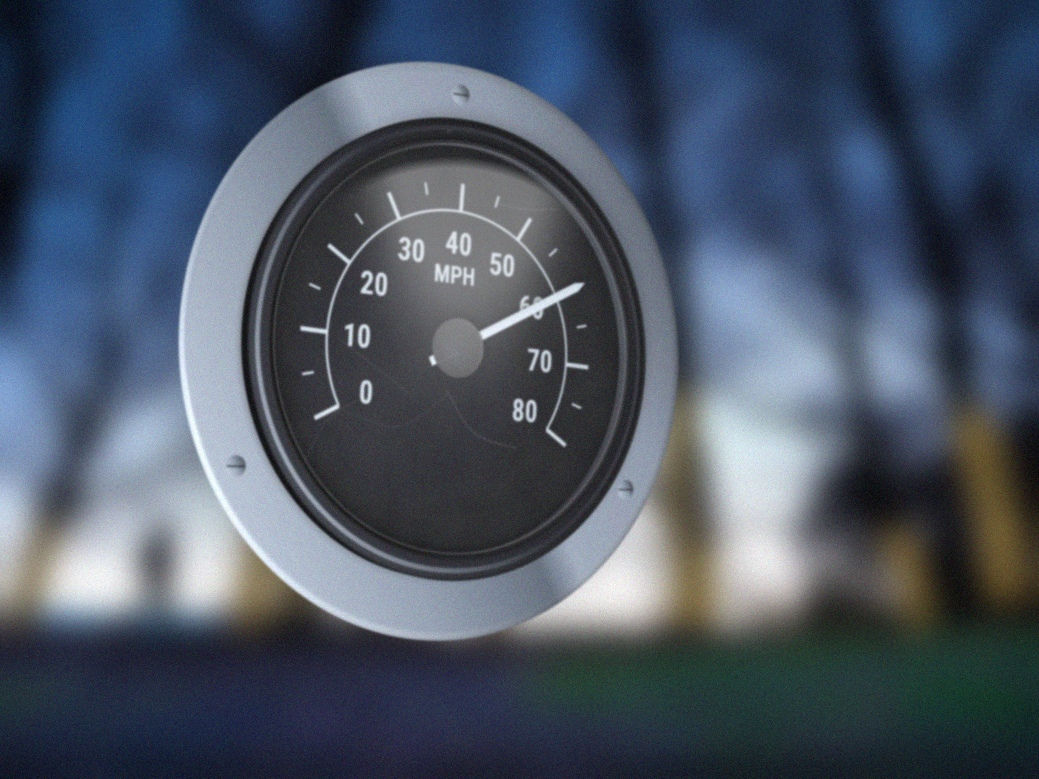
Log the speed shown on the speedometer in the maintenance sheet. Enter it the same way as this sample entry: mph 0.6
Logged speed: mph 60
